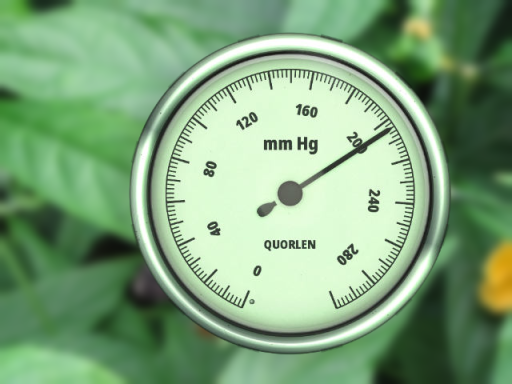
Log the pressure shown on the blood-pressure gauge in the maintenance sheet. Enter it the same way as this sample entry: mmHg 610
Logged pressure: mmHg 204
